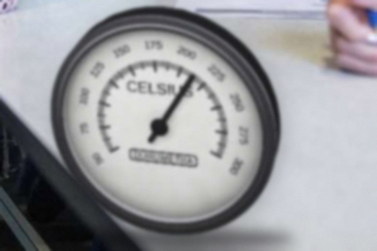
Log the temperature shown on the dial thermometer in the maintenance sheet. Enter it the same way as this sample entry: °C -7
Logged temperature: °C 212.5
